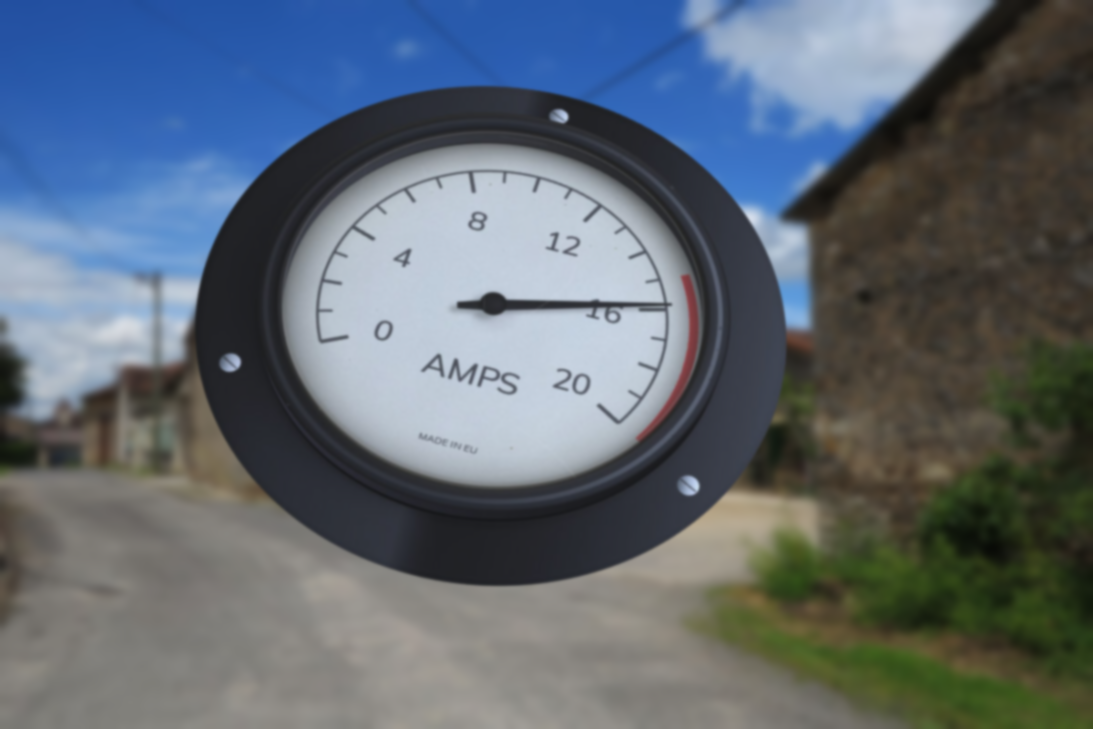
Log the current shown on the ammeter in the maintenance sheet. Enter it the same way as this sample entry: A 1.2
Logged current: A 16
